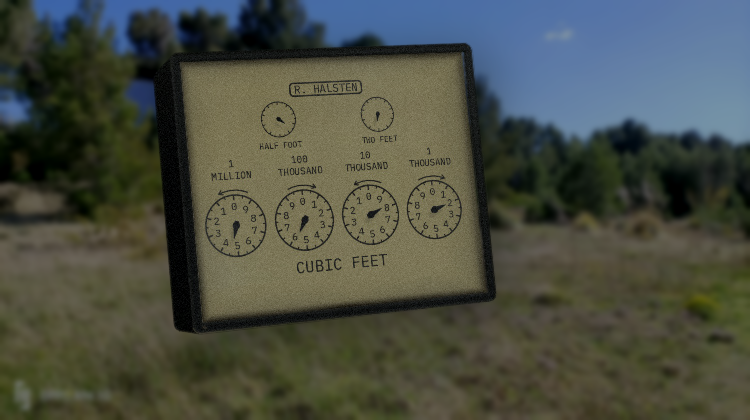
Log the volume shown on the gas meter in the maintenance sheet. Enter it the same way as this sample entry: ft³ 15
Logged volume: ft³ 458200
